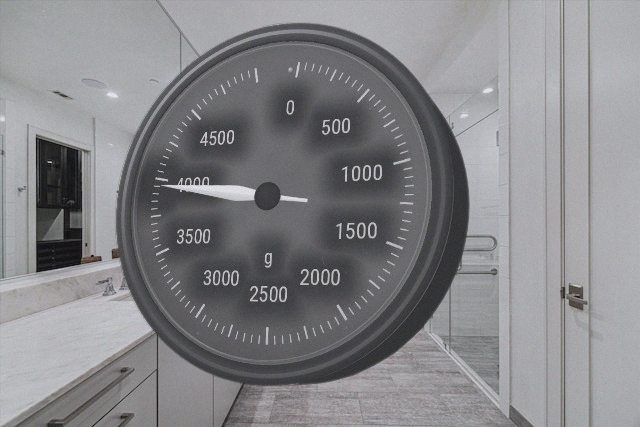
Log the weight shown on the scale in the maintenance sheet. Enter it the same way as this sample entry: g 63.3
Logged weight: g 3950
